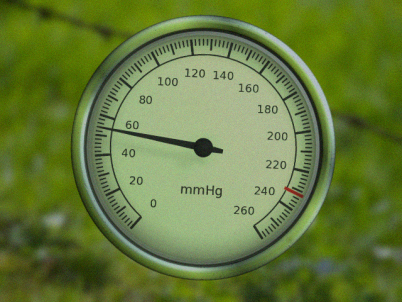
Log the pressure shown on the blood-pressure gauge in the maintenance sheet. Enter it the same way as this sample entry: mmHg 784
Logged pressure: mmHg 54
